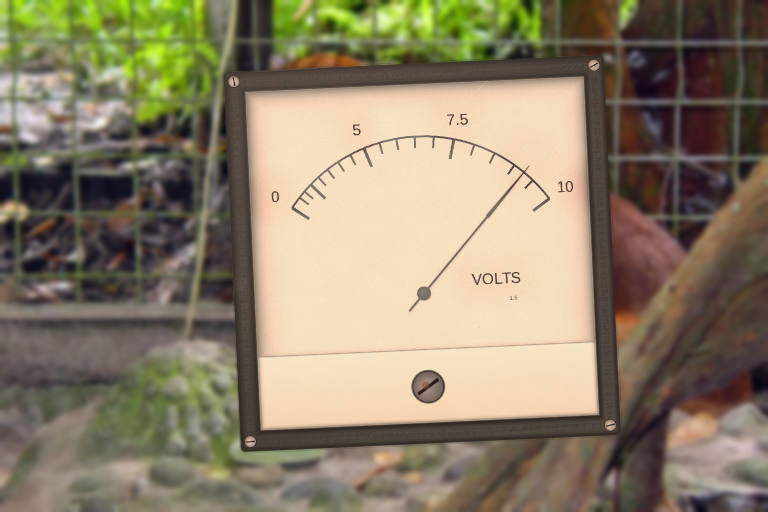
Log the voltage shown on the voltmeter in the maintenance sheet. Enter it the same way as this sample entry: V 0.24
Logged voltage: V 9.25
